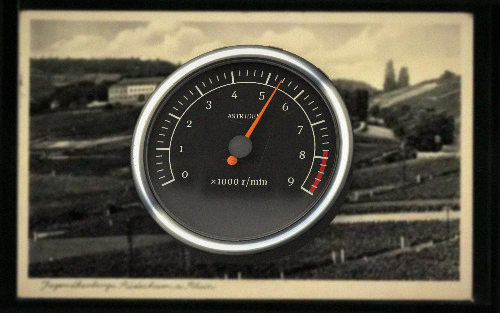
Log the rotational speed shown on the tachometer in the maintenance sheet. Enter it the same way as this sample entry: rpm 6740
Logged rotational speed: rpm 5400
